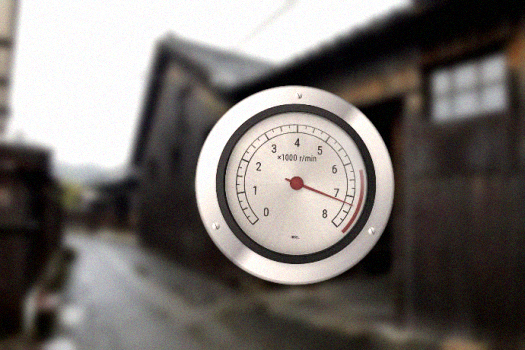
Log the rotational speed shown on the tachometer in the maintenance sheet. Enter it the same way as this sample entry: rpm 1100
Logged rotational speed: rpm 7250
